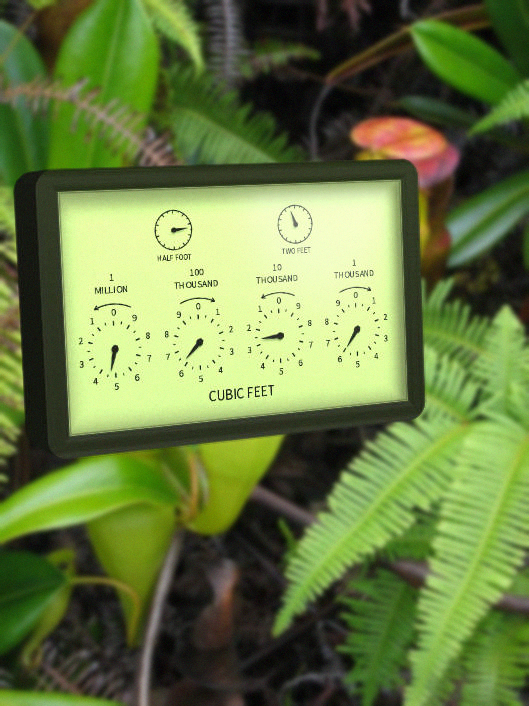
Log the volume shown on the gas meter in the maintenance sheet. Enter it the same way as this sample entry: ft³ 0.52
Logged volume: ft³ 462600
